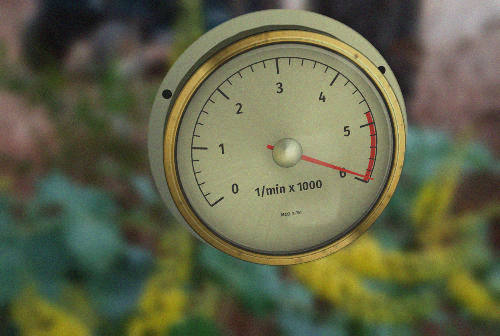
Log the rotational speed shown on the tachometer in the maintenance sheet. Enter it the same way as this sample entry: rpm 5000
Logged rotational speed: rpm 5900
